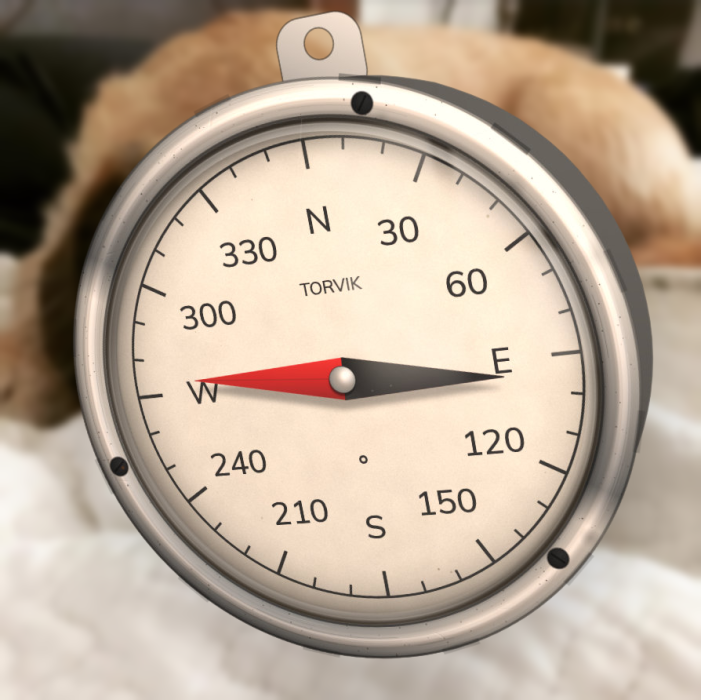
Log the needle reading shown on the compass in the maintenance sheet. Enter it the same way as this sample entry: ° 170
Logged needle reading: ° 275
